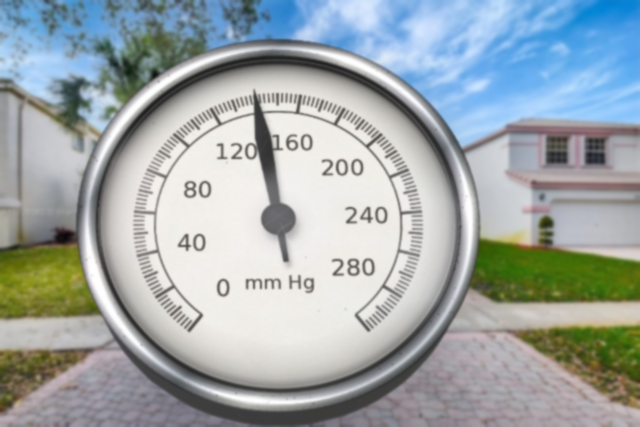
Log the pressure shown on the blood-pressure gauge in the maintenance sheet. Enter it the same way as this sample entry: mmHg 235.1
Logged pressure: mmHg 140
